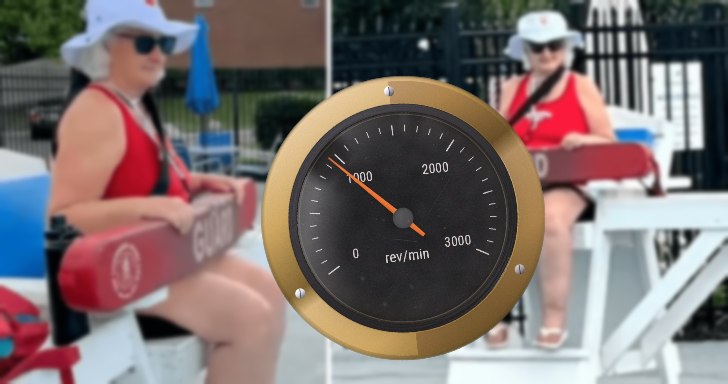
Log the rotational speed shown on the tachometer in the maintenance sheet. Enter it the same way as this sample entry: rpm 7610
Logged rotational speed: rpm 950
